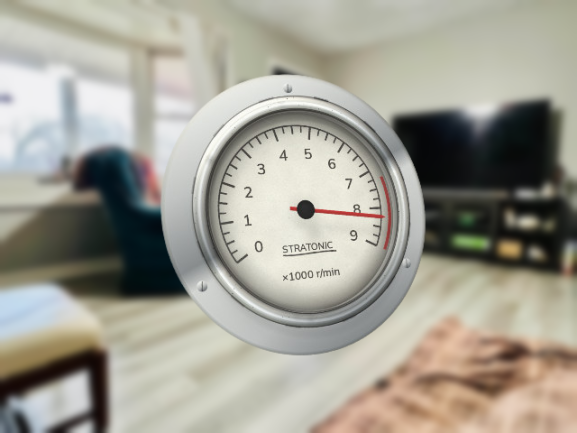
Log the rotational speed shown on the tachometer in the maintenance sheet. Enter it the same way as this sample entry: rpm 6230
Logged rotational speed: rpm 8250
